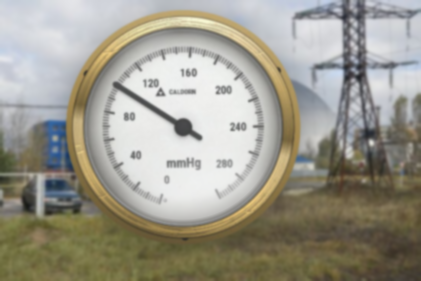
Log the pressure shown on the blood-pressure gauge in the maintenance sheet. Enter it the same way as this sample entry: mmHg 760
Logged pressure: mmHg 100
